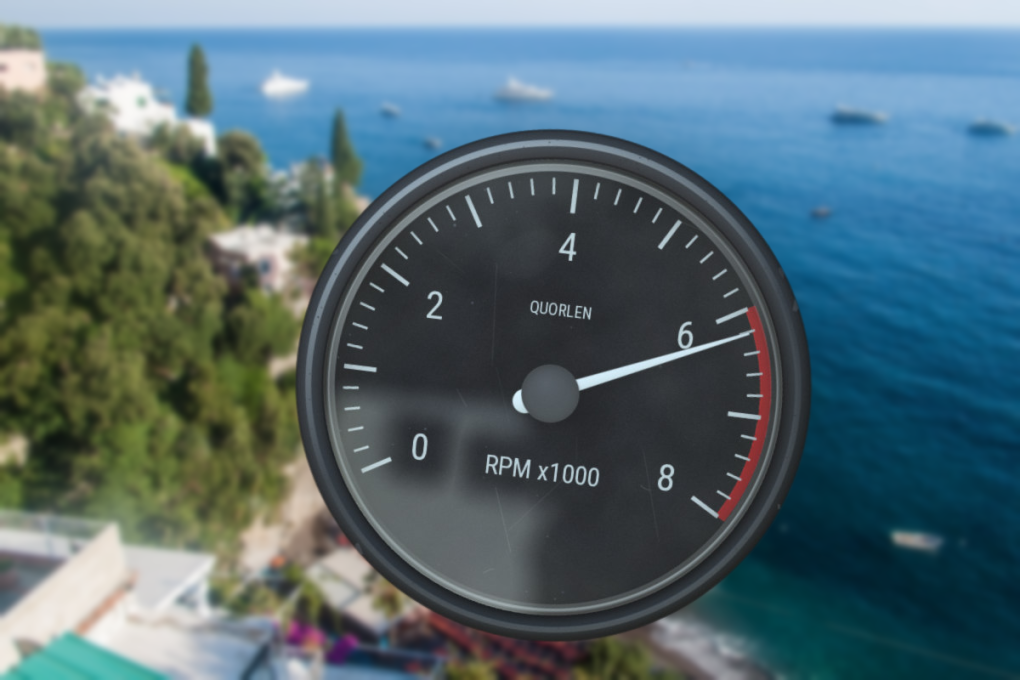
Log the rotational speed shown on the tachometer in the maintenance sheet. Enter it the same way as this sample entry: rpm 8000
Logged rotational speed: rpm 6200
